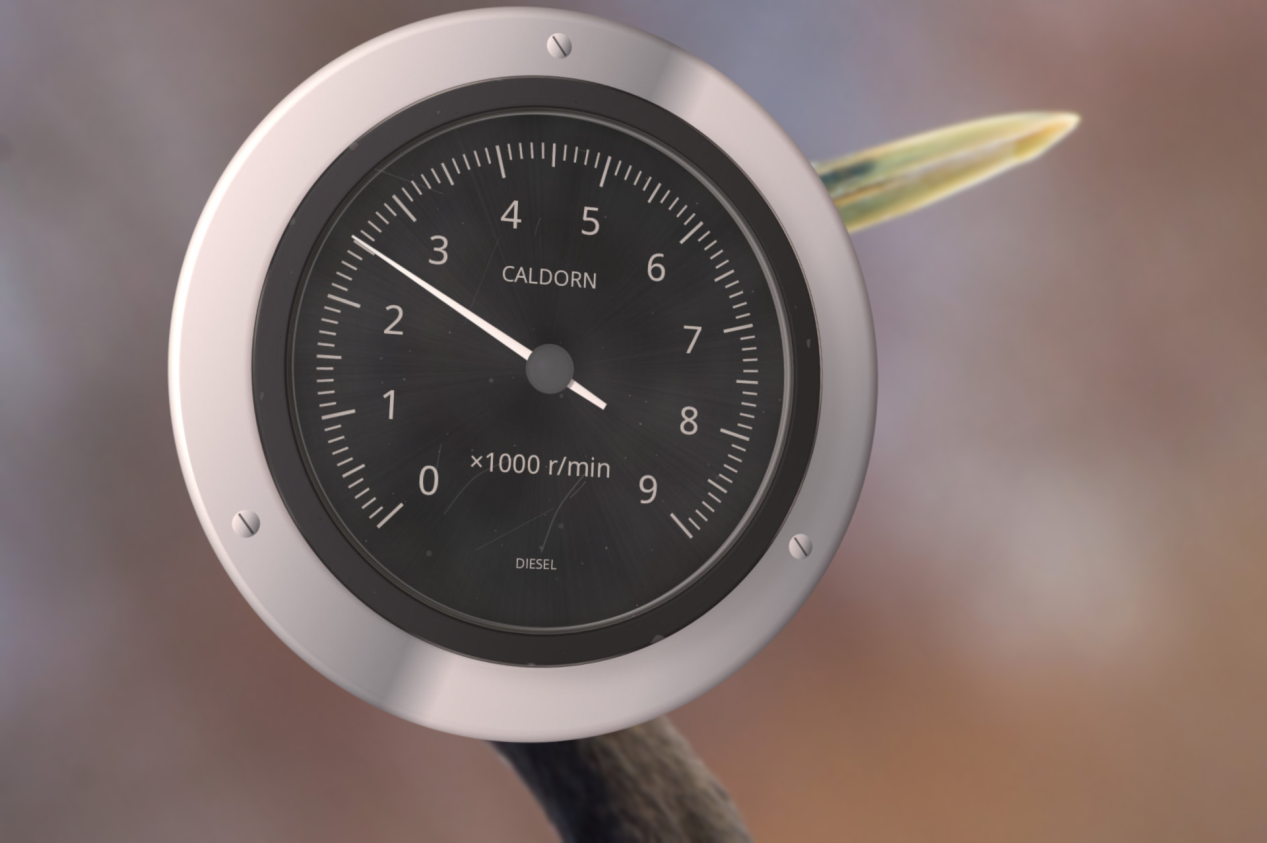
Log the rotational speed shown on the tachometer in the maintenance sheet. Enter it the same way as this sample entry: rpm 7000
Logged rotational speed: rpm 2500
